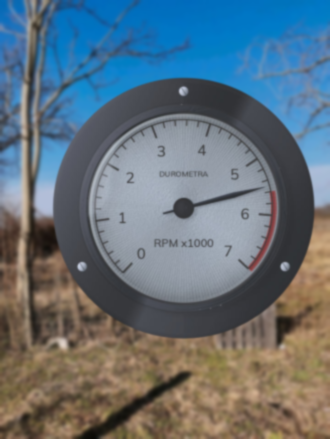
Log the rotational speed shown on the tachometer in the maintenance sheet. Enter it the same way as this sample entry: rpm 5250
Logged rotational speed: rpm 5500
